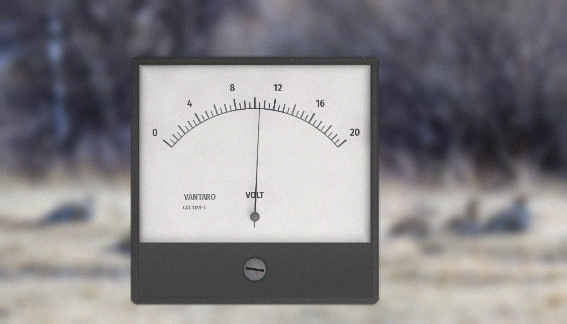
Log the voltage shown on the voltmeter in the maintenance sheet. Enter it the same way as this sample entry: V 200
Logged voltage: V 10.5
